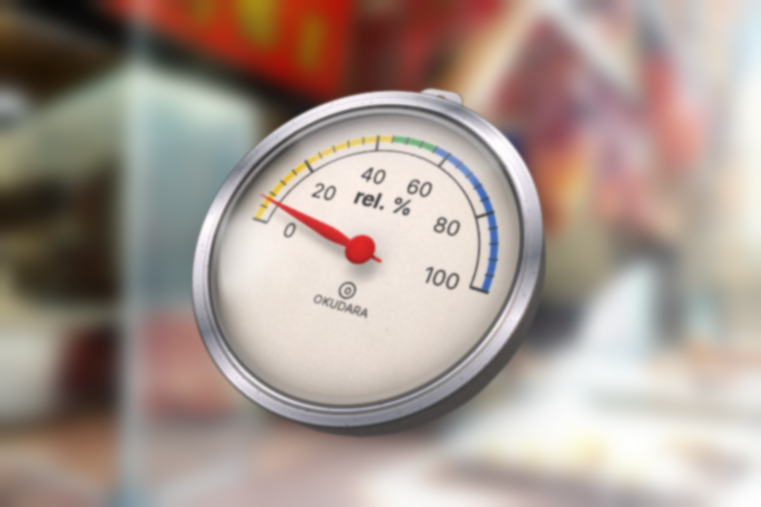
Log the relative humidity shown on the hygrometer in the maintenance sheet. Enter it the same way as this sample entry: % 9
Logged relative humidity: % 6
